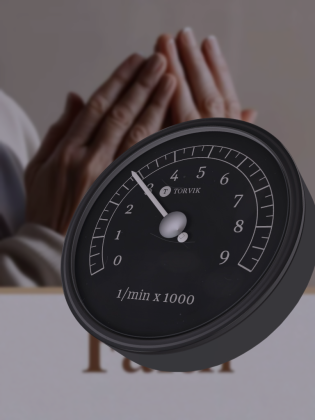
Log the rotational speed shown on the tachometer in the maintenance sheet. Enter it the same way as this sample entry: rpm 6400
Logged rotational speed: rpm 2875
